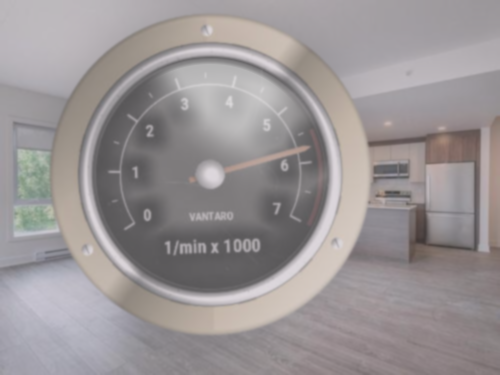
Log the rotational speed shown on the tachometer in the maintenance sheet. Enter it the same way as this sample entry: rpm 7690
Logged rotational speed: rpm 5750
